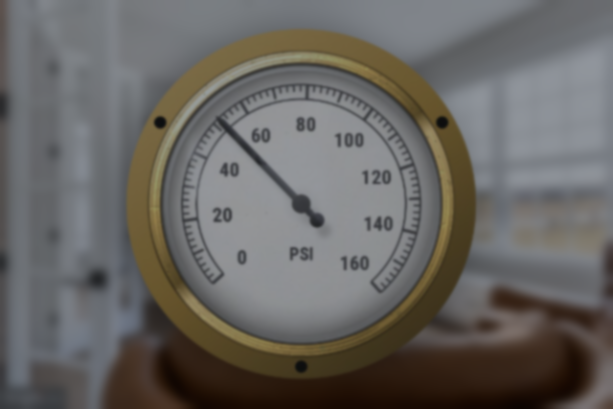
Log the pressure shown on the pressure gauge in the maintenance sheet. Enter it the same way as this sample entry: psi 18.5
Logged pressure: psi 52
